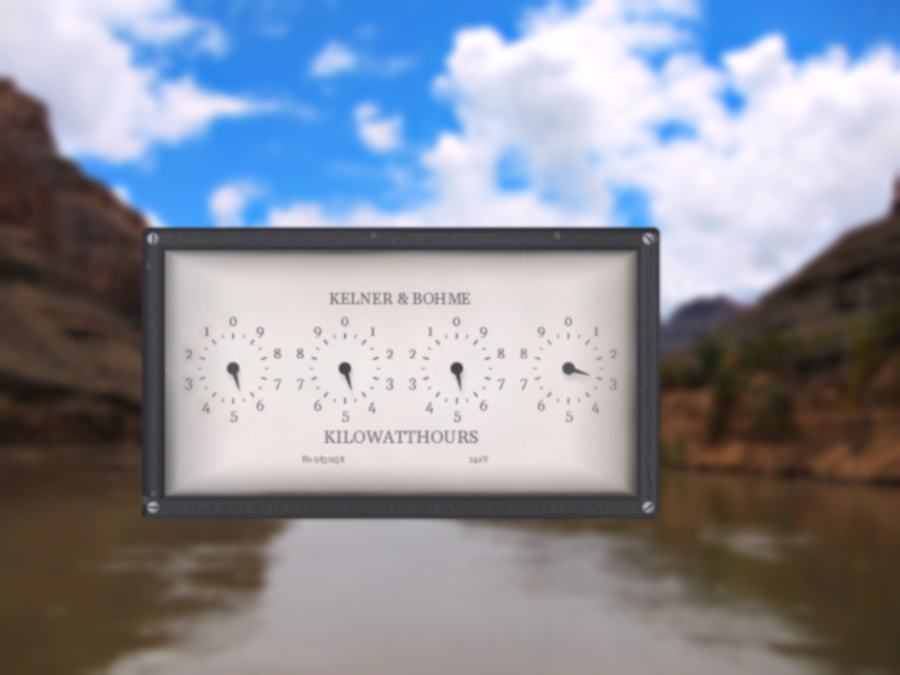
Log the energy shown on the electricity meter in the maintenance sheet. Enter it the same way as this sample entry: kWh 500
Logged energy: kWh 5453
